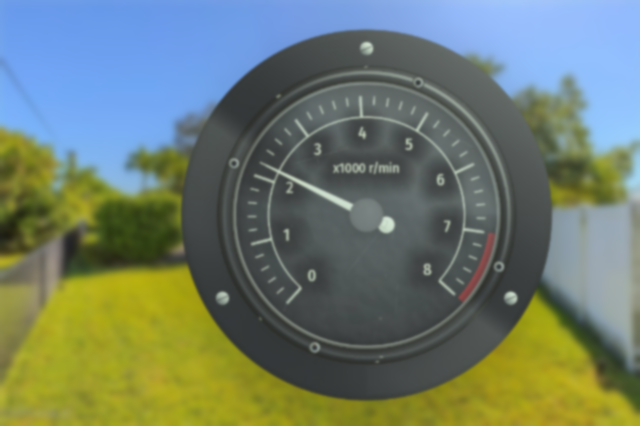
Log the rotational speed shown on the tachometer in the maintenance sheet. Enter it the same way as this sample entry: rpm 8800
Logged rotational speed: rpm 2200
